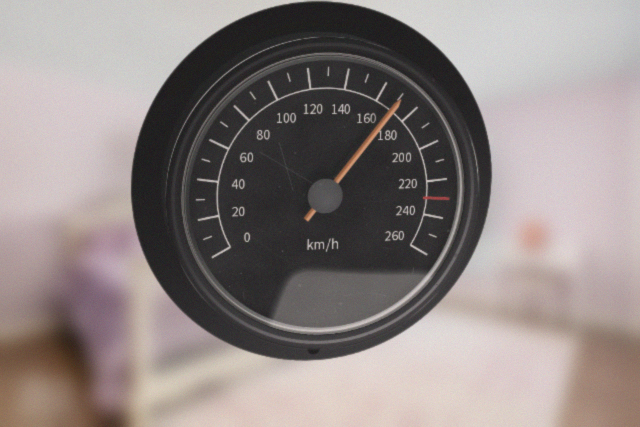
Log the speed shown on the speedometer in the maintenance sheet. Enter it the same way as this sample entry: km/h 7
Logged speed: km/h 170
